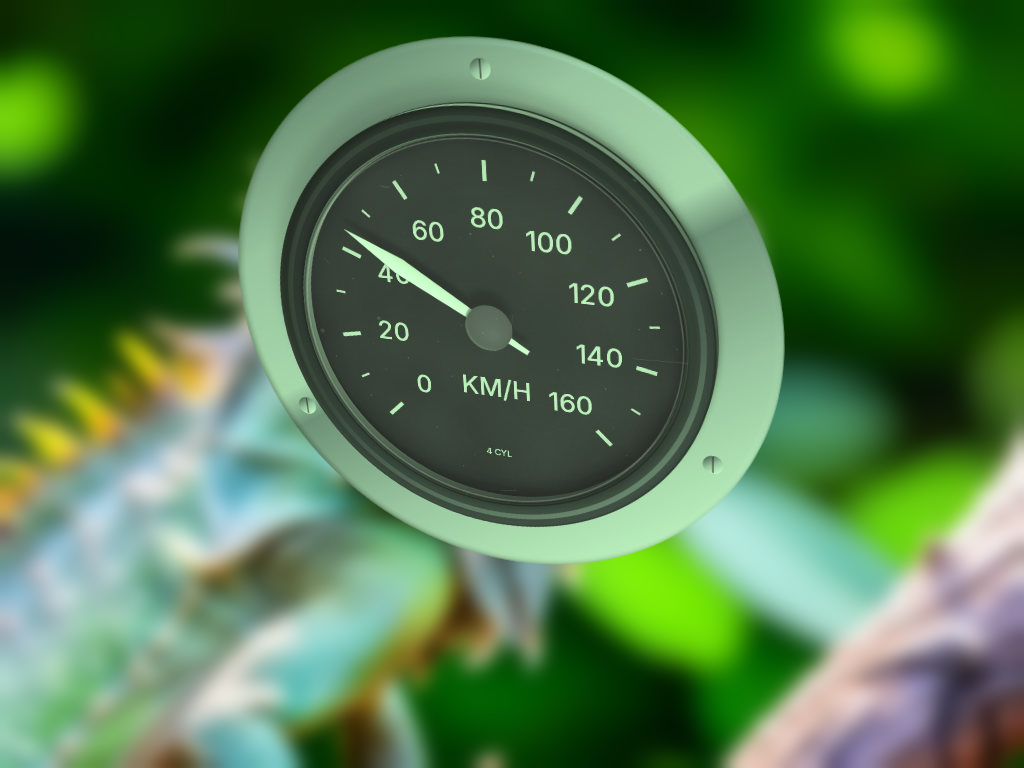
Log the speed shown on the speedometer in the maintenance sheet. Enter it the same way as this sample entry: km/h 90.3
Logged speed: km/h 45
